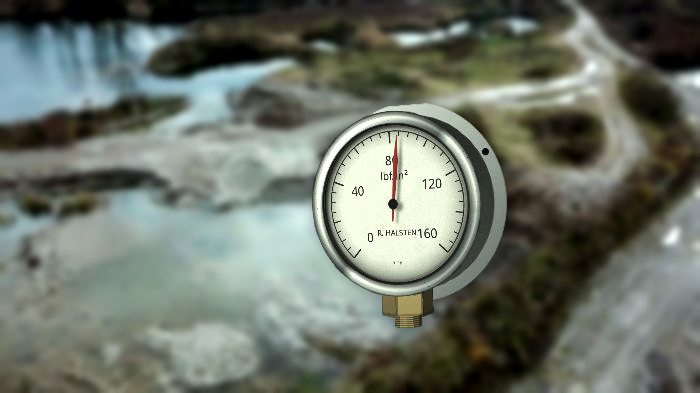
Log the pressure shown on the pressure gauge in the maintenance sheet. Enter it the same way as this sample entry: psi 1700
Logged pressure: psi 85
